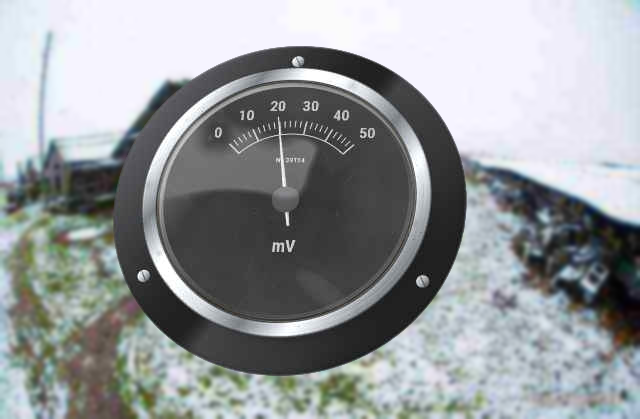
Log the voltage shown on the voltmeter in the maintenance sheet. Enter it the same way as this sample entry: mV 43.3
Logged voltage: mV 20
